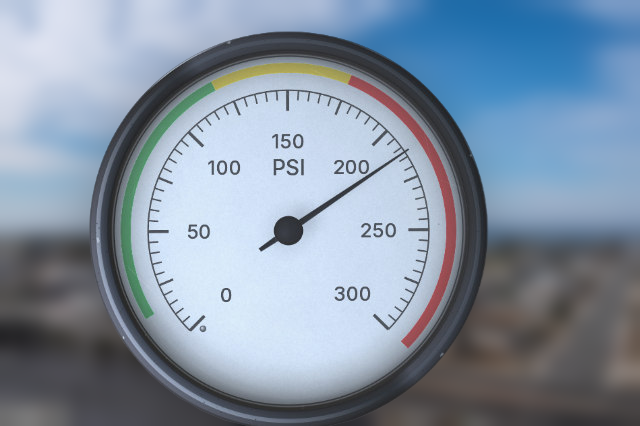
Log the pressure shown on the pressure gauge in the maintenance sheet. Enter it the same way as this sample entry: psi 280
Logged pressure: psi 212.5
